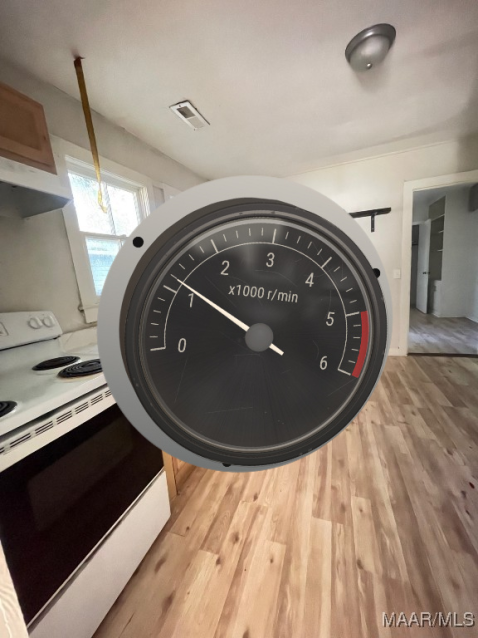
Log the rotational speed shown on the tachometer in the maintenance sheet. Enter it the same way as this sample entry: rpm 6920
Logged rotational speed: rpm 1200
